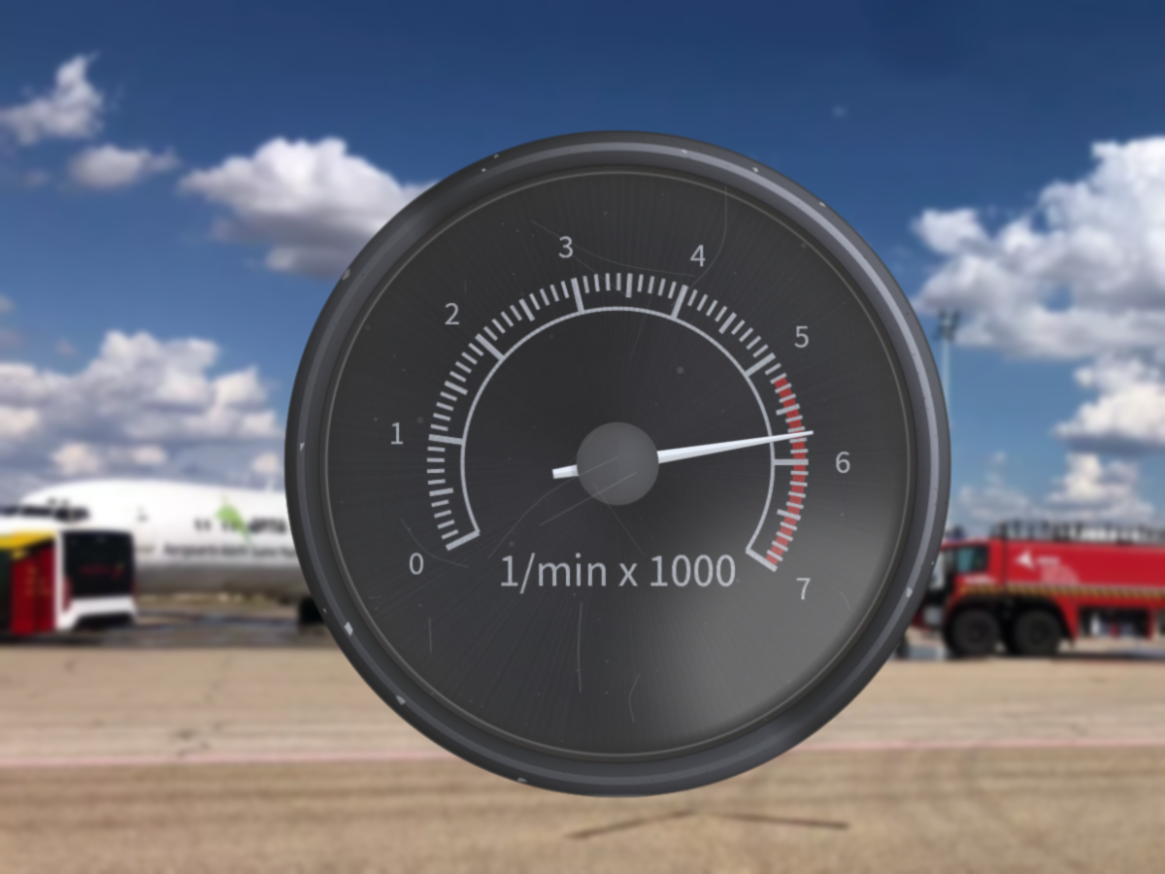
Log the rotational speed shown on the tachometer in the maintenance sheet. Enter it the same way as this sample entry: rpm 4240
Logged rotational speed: rpm 5750
